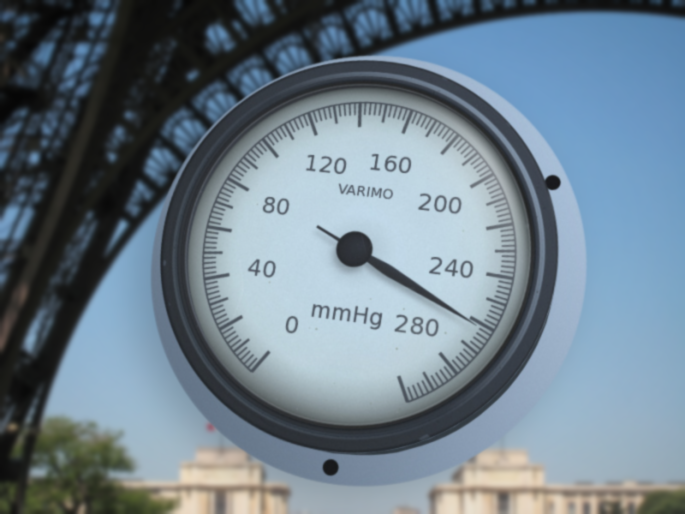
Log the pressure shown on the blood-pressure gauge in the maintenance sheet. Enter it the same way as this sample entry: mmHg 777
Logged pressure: mmHg 262
